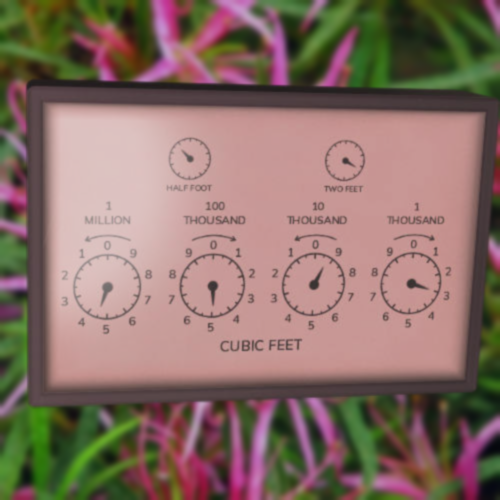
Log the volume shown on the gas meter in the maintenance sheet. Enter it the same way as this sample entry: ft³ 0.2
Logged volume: ft³ 449300
